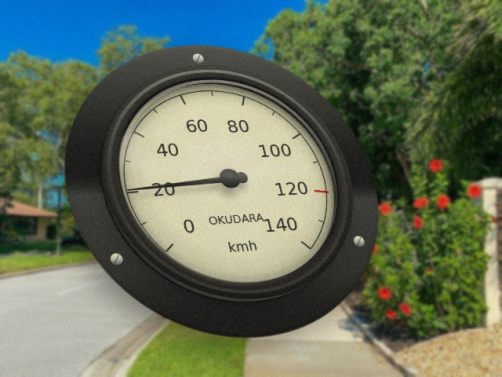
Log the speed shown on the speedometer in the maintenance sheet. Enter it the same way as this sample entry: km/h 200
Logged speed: km/h 20
